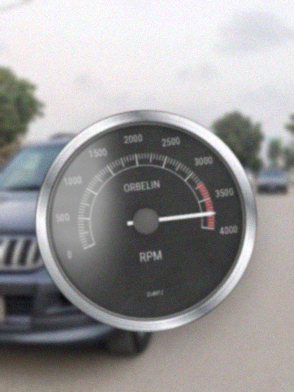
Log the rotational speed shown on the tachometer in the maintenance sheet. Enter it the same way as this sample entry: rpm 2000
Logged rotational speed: rpm 3750
